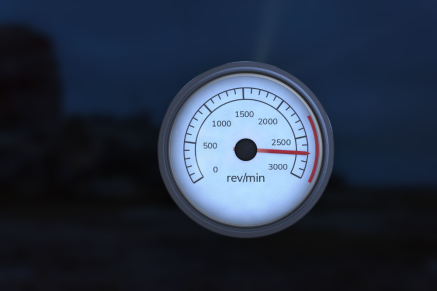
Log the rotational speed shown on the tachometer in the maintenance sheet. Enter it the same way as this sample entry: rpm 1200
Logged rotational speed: rpm 2700
